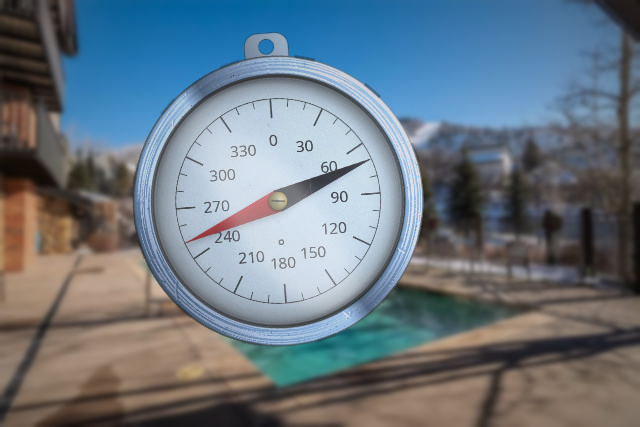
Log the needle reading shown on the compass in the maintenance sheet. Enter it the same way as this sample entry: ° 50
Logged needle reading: ° 250
